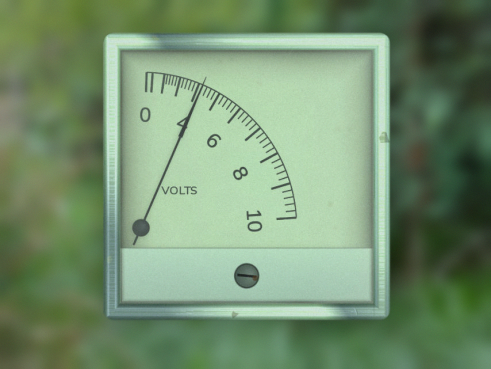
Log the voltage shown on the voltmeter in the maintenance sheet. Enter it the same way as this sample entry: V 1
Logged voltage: V 4.2
